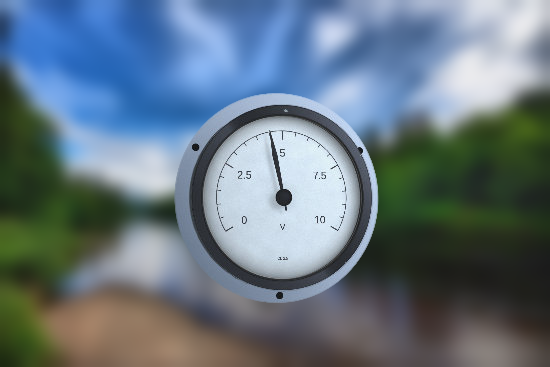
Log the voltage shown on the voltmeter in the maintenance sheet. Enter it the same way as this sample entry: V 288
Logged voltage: V 4.5
